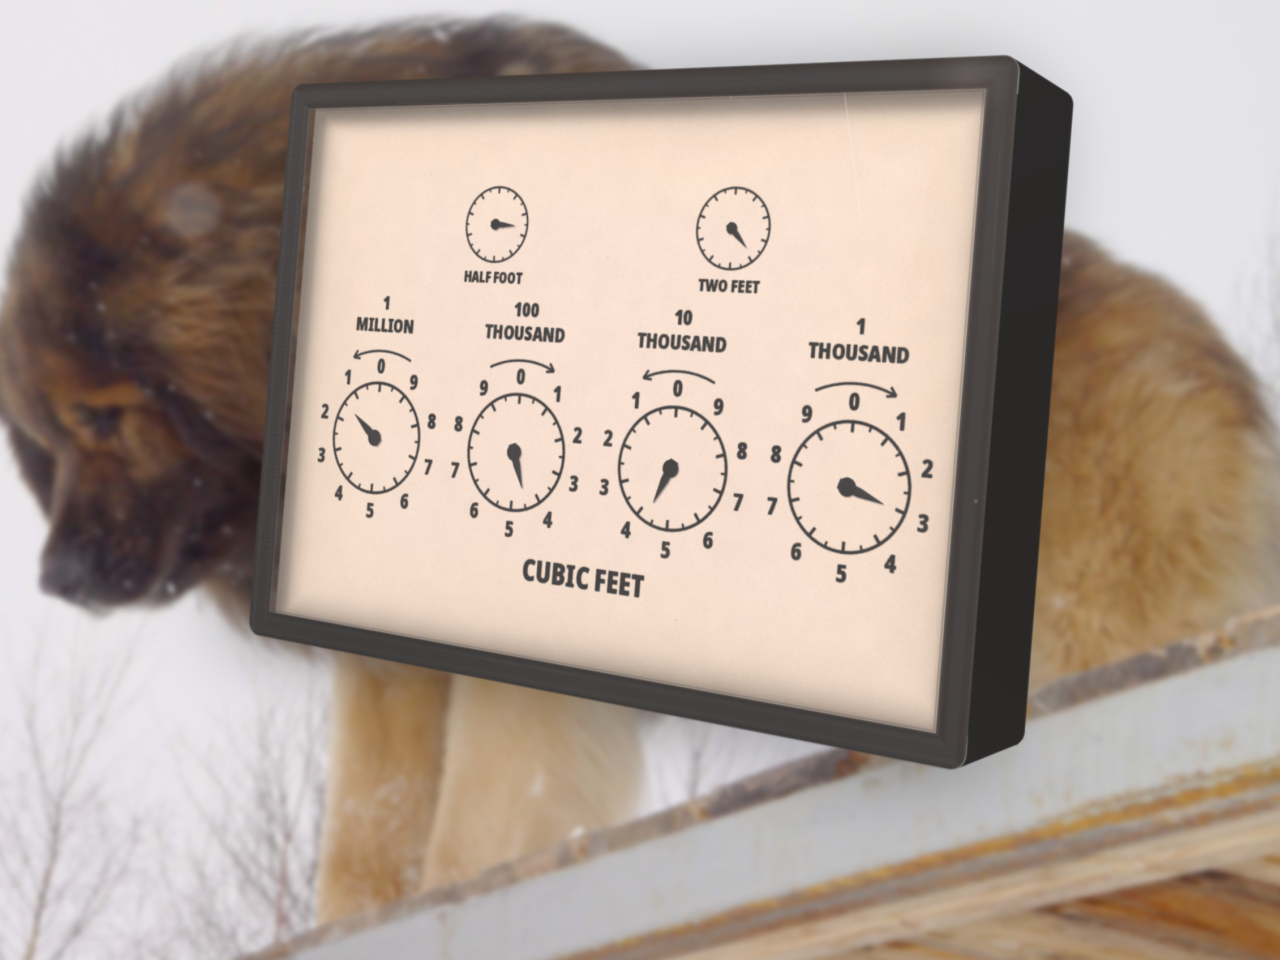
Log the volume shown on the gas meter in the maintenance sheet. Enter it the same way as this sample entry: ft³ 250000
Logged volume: ft³ 144300
